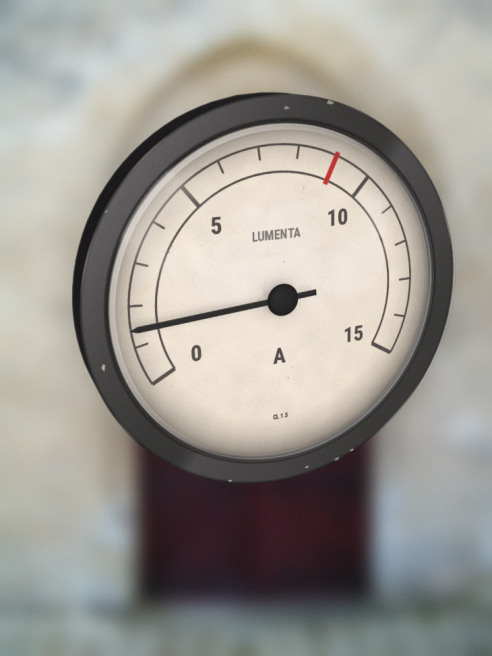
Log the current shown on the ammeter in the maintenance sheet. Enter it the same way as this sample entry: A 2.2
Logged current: A 1.5
